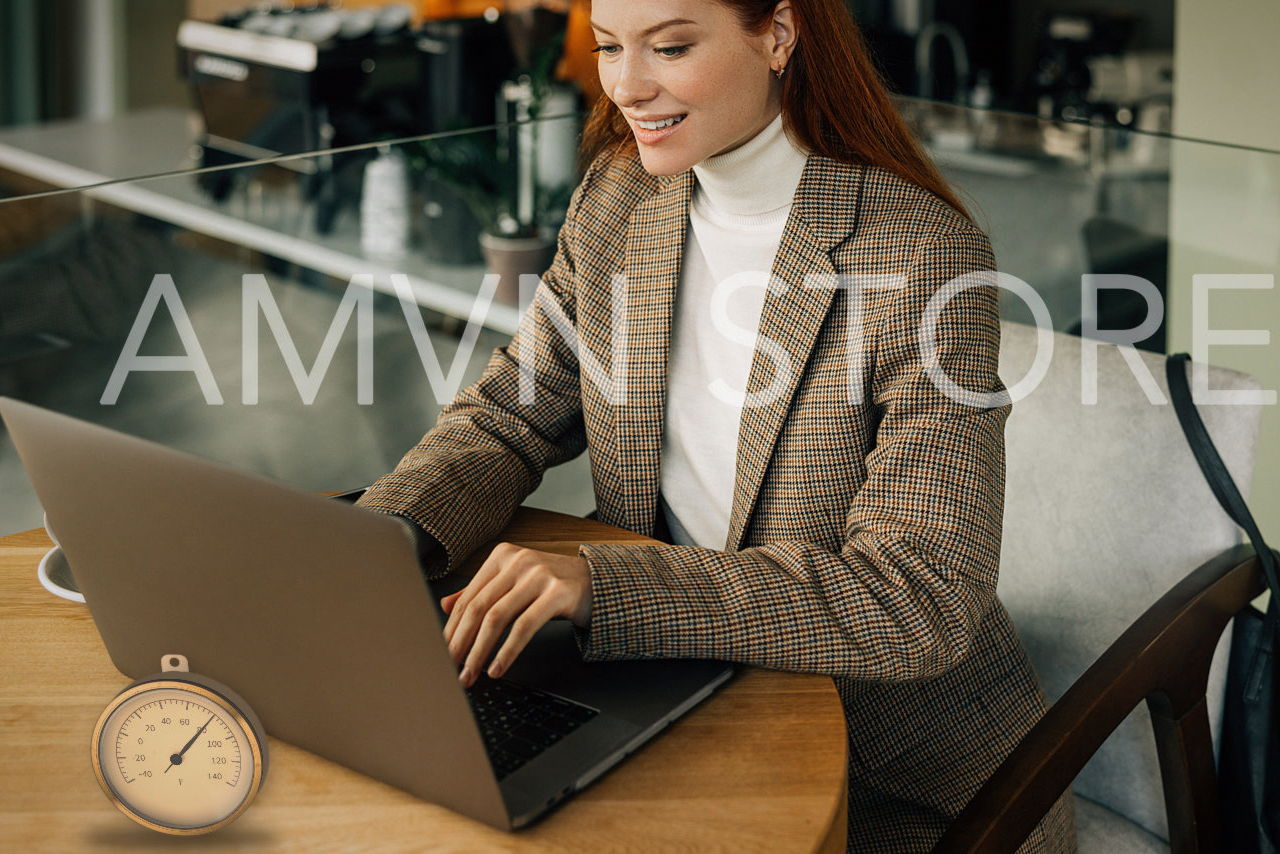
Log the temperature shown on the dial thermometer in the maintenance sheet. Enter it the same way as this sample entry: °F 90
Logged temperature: °F 80
